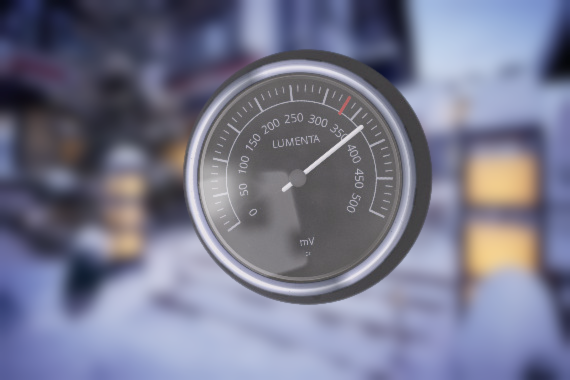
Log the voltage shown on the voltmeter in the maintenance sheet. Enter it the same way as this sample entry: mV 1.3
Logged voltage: mV 370
